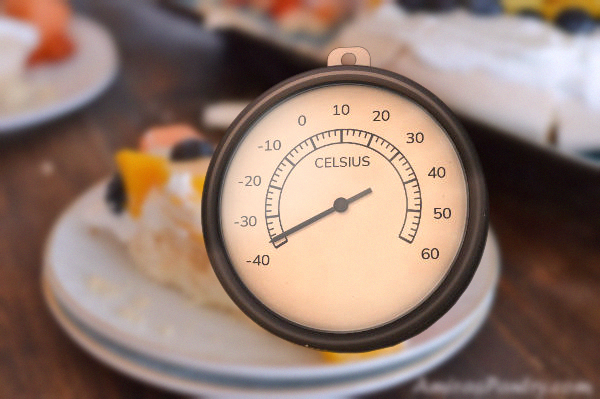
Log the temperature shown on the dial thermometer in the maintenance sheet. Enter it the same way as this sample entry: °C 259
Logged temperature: °C -38
